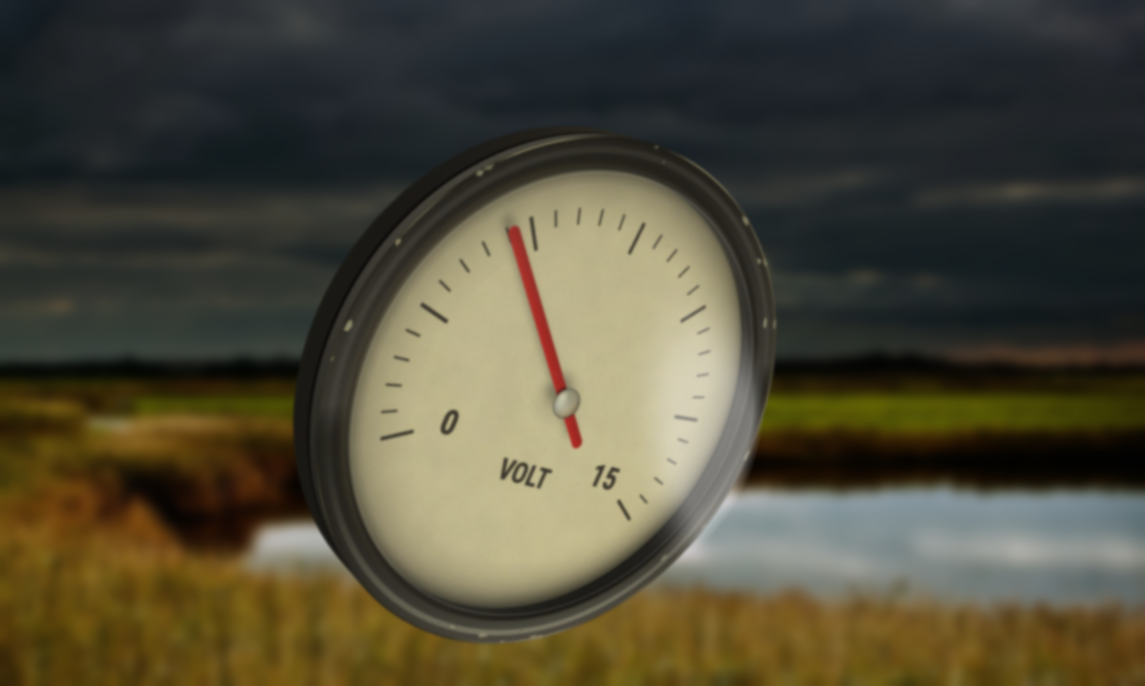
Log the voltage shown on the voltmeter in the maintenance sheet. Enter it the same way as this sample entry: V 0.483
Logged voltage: V 4.5
